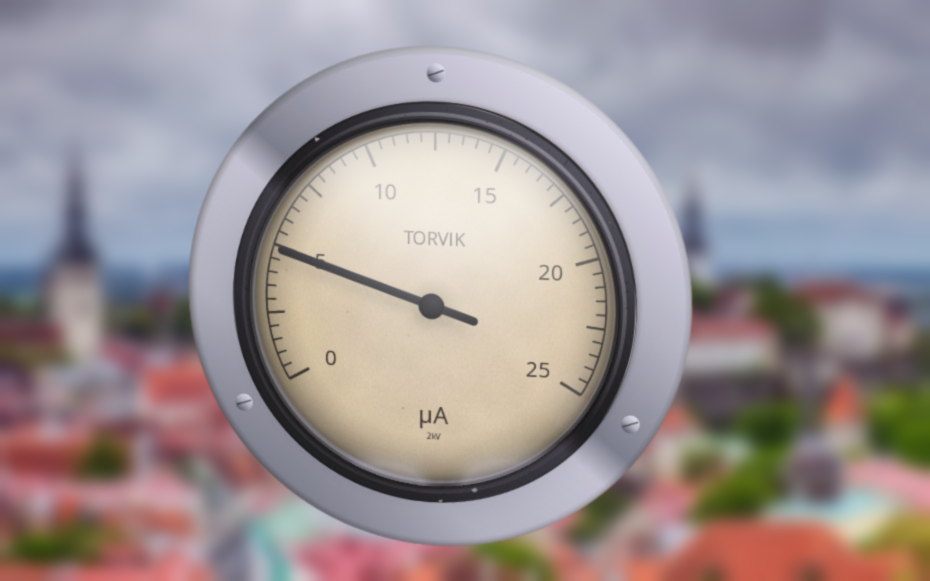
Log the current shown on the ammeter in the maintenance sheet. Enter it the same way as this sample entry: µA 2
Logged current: µA 5
